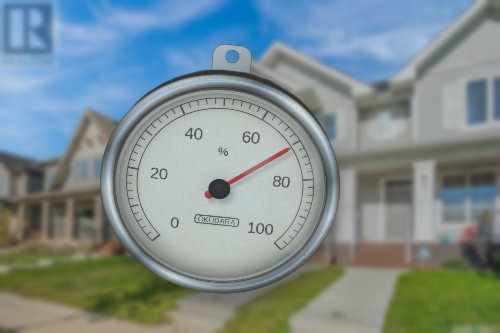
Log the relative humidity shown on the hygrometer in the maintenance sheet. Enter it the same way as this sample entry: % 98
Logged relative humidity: % 70
